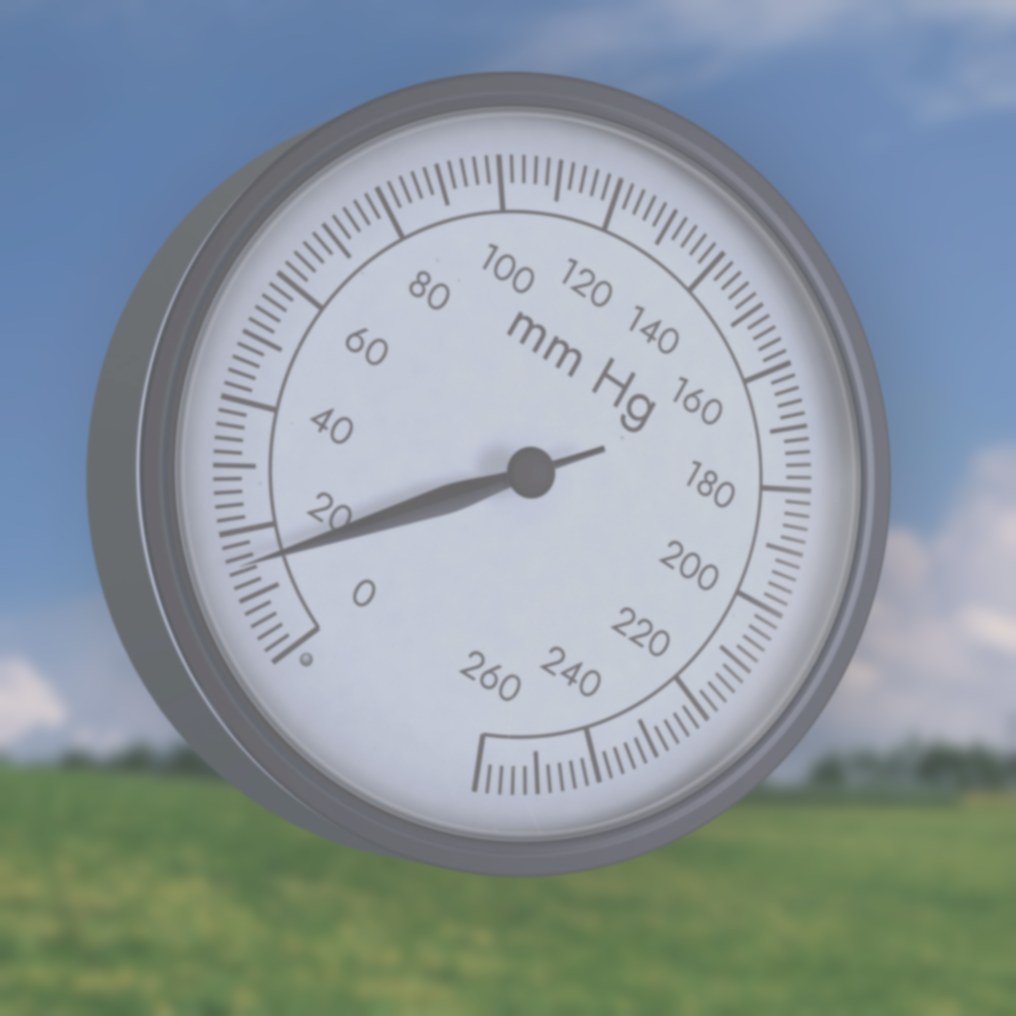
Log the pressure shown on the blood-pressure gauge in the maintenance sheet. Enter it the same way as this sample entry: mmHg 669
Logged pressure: mmHg 15
